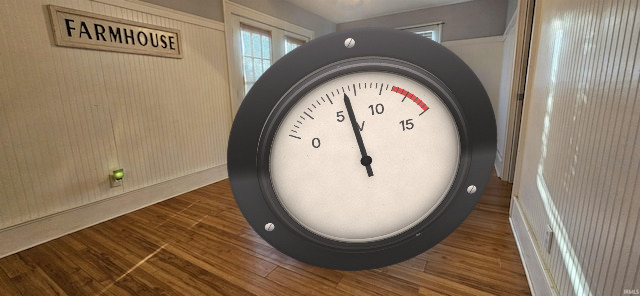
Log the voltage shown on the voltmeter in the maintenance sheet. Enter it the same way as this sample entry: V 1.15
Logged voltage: V 6.5
